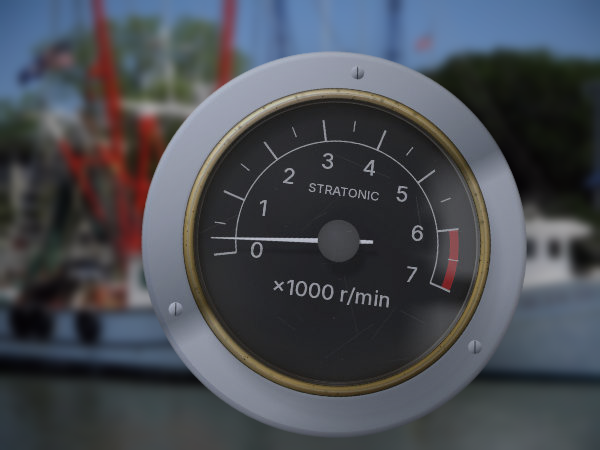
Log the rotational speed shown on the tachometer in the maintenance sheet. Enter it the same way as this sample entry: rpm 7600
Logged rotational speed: rpm 250
